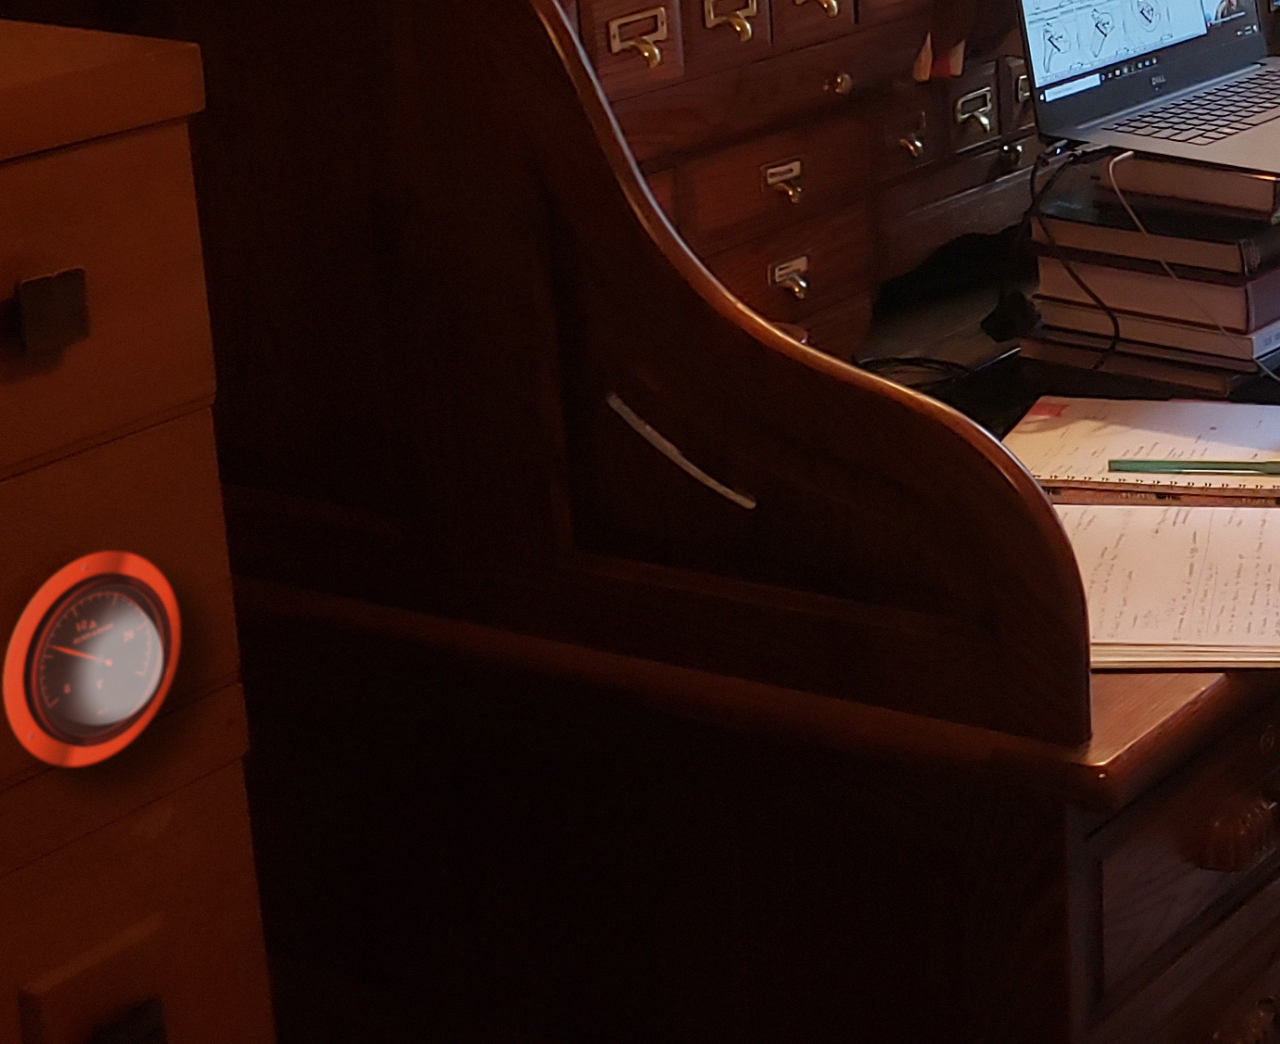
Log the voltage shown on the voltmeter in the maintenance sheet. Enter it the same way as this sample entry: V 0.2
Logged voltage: V 6
